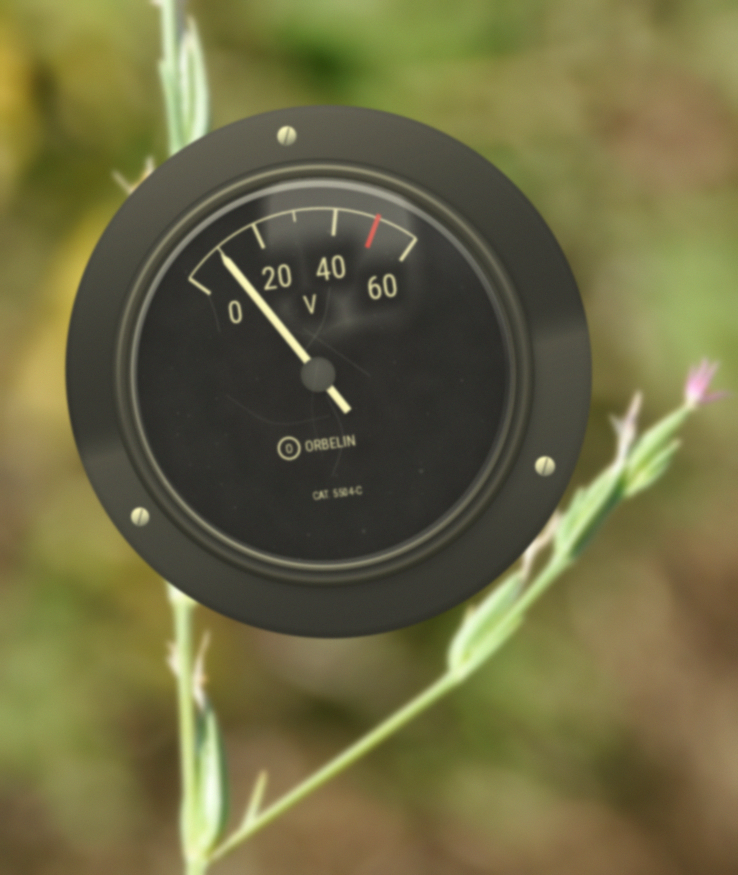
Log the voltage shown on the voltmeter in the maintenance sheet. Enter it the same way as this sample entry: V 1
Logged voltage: V 10
